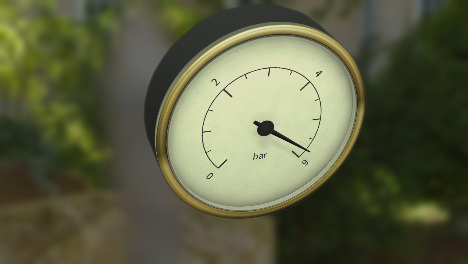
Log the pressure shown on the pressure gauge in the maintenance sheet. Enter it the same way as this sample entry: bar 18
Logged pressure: bar 5.75
